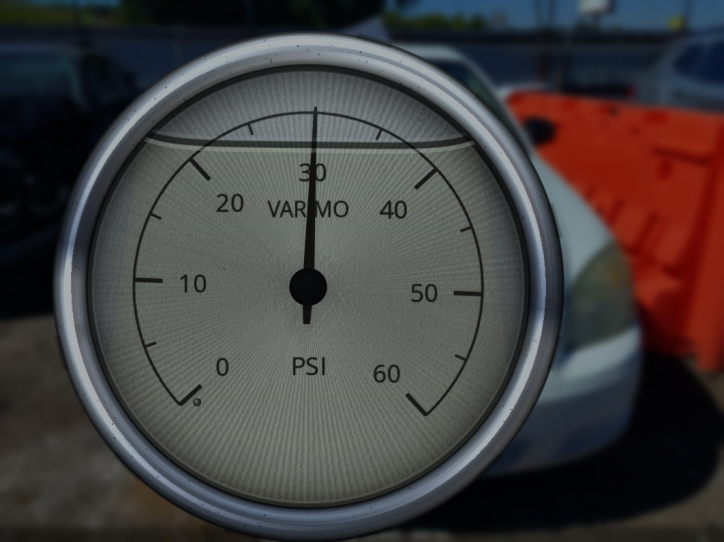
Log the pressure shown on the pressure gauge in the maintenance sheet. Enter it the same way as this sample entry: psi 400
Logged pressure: psi 30
